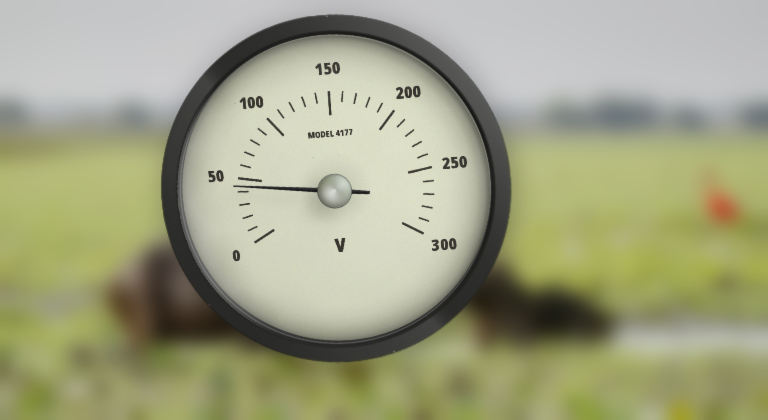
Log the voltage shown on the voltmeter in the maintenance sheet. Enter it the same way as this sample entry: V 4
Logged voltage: V 45
